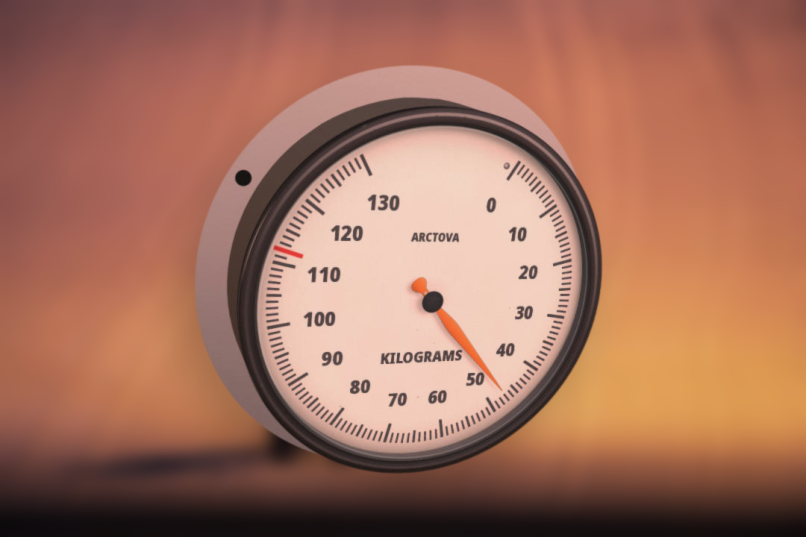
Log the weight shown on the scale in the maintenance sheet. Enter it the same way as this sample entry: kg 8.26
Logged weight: kg 47
